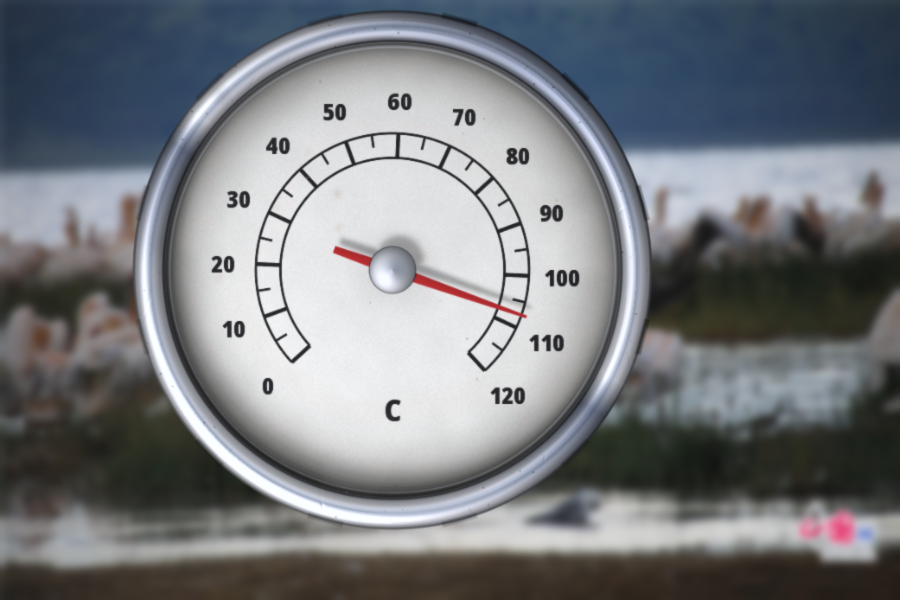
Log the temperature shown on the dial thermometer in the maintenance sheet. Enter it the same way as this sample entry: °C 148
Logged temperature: °C 107.5
